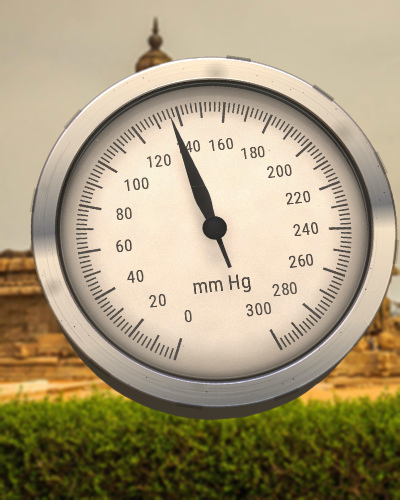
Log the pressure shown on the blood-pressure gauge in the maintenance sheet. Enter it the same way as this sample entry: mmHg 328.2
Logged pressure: mmHg 136
